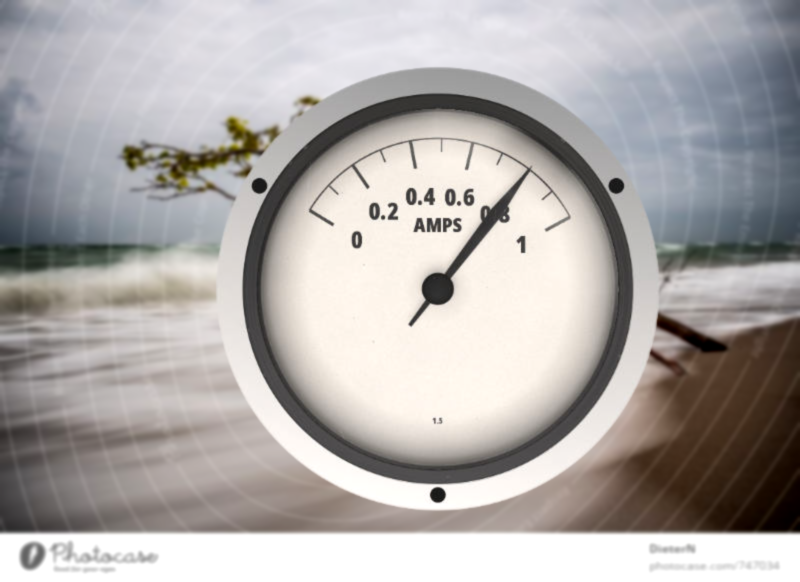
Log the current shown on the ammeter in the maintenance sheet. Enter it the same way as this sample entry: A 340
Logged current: A 0.8
